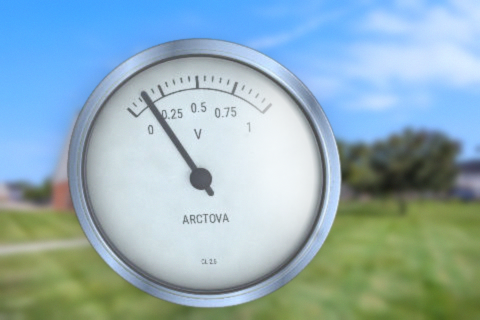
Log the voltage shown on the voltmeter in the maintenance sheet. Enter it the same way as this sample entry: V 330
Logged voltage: V 0.15
